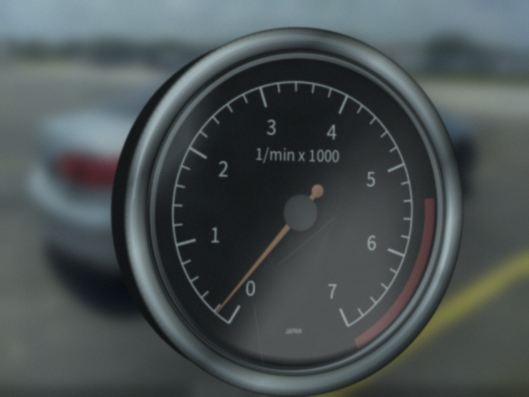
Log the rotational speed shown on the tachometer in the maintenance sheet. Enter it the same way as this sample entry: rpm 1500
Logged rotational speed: rpm 200
